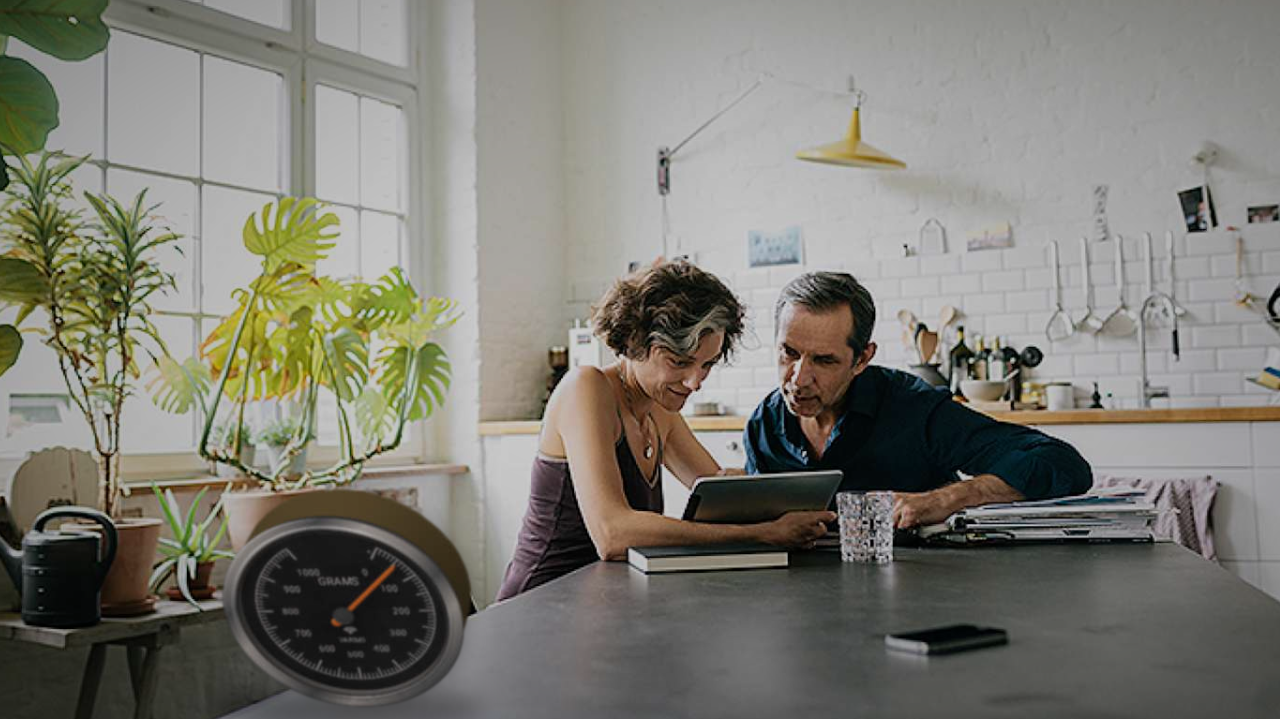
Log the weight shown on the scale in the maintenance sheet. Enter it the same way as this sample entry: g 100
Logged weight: g 50
